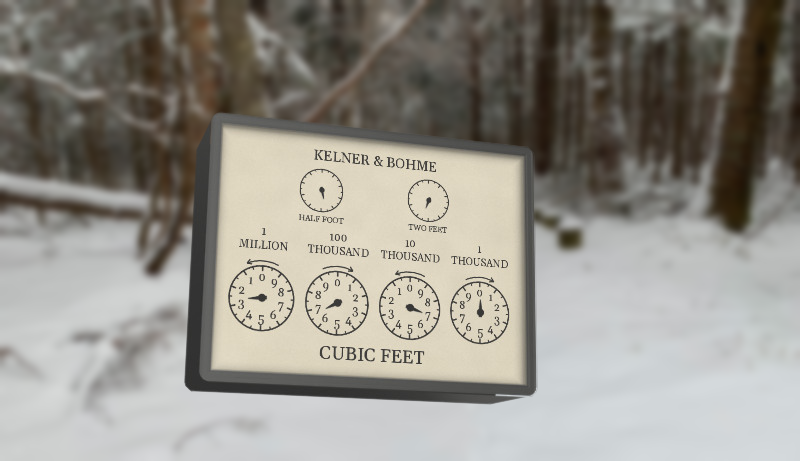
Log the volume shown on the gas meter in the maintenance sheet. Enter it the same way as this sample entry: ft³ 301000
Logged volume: ft³ 267000
